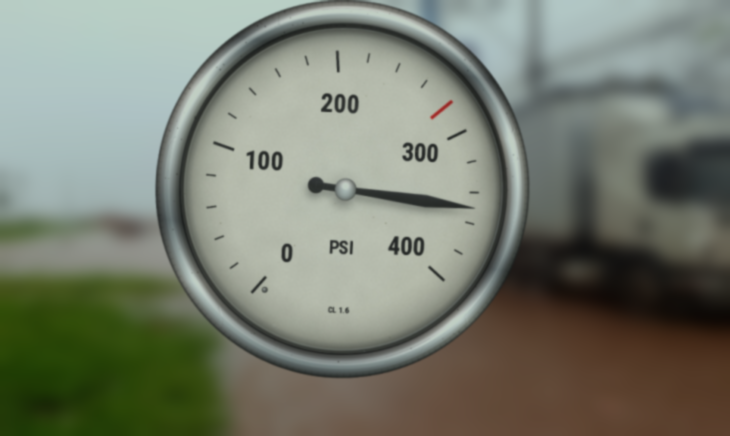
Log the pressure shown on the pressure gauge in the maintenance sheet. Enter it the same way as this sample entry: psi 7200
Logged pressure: psi 350
